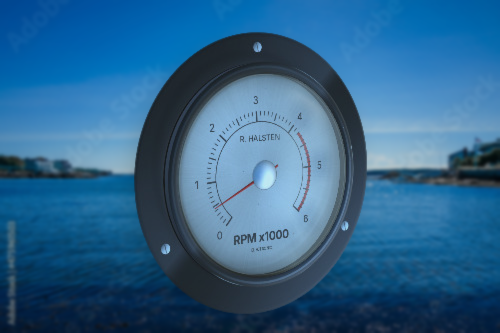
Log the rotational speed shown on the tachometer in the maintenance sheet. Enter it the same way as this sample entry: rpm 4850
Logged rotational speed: rpm 500
